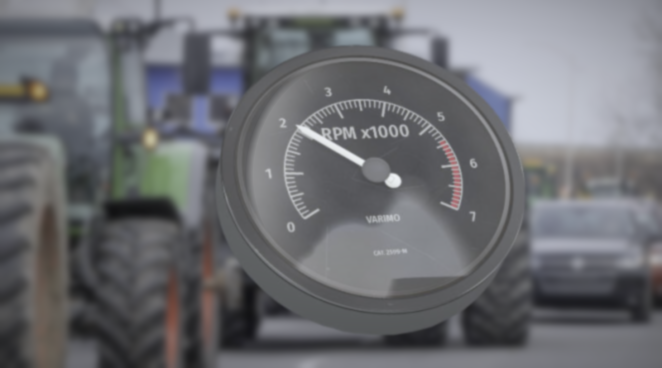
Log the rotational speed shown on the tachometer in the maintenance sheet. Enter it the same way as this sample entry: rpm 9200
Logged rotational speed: rpm 2000
